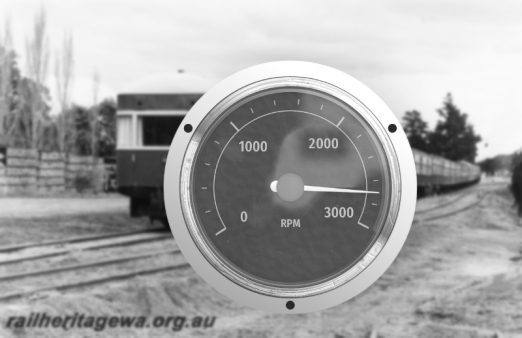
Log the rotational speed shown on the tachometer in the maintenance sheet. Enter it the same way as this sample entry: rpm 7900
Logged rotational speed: rpm 2700
